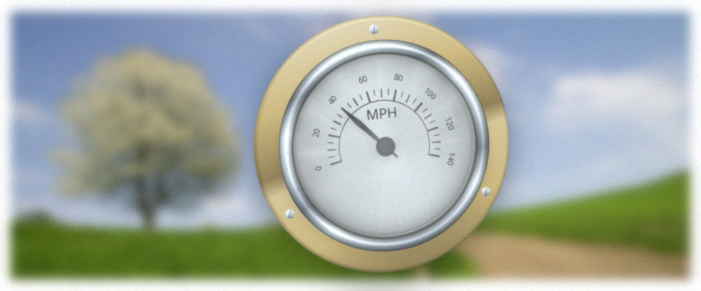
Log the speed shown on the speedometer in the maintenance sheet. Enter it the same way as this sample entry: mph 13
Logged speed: mph 40
